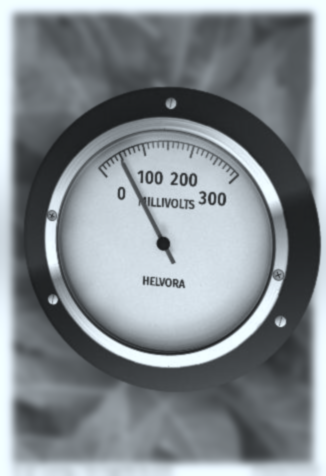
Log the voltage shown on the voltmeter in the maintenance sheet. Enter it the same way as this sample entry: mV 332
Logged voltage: mV 50
